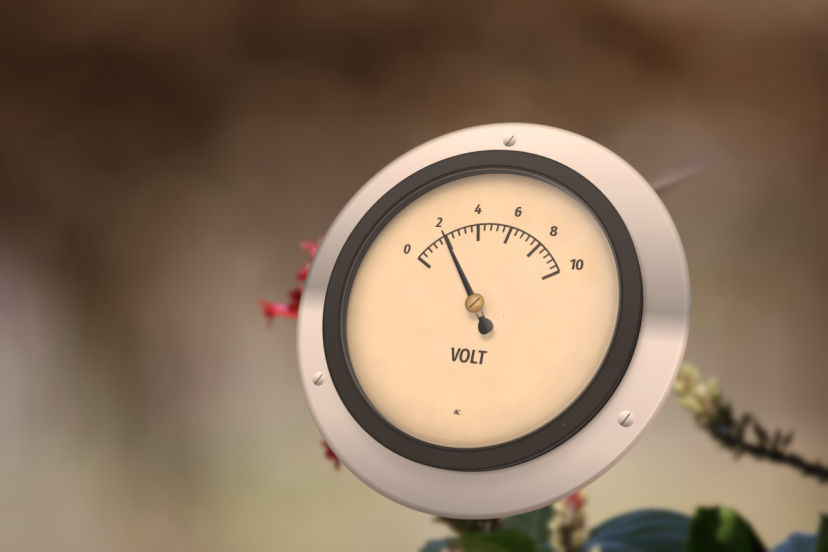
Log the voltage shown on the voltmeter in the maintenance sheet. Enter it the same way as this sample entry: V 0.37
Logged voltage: V 2
